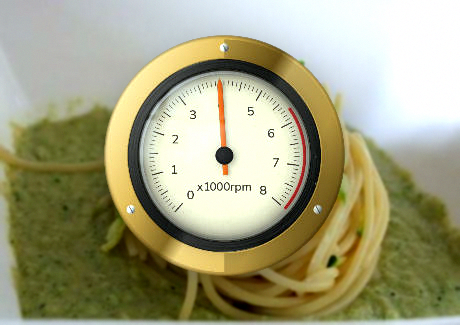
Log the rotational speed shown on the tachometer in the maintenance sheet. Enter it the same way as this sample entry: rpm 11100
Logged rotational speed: rpm 4000
